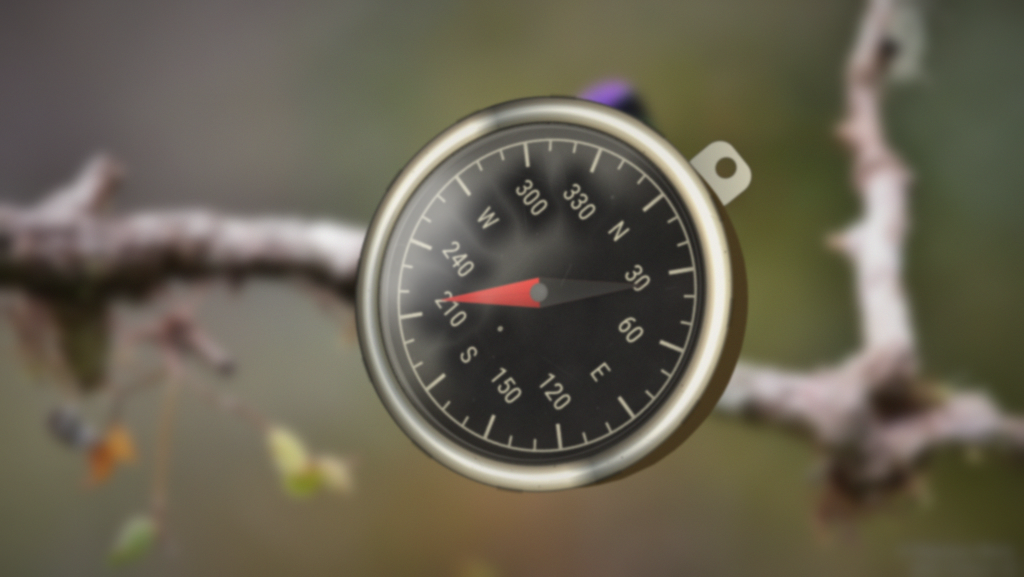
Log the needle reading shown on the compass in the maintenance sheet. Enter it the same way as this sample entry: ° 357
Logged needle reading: ° 215
